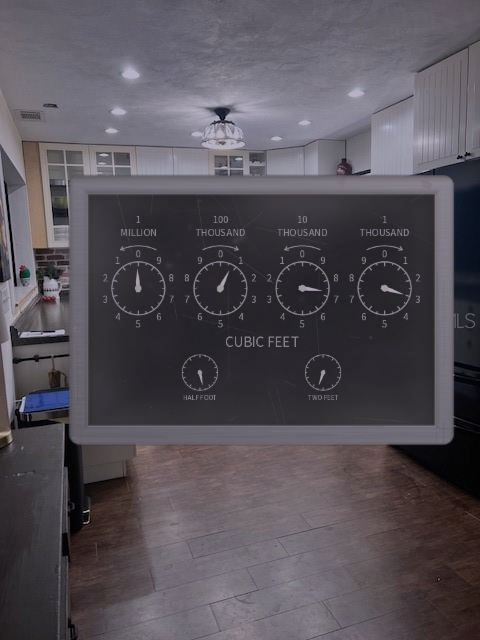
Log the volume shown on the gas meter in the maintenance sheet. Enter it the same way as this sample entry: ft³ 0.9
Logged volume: ft³ 7300
